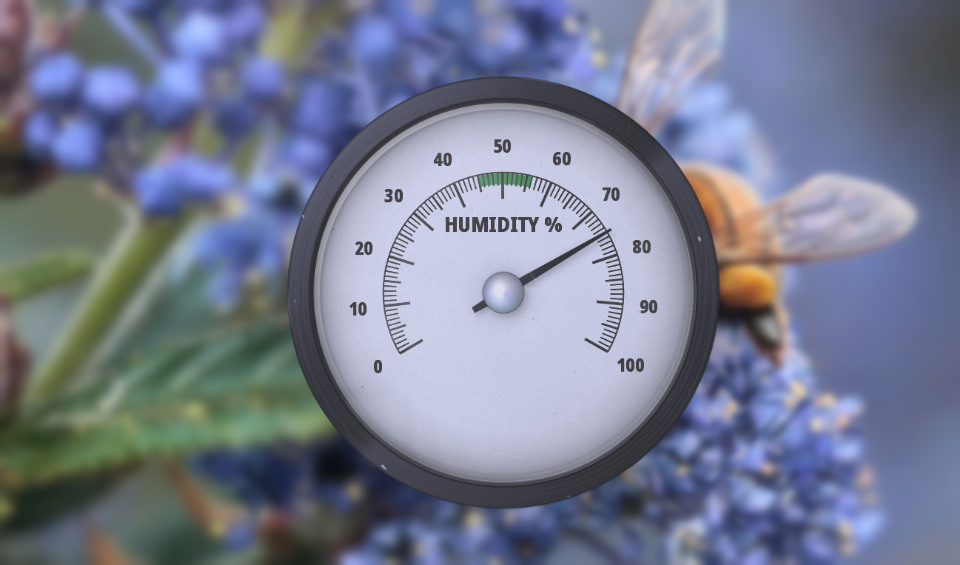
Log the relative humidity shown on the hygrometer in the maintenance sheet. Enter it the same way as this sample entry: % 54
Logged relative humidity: % 75
